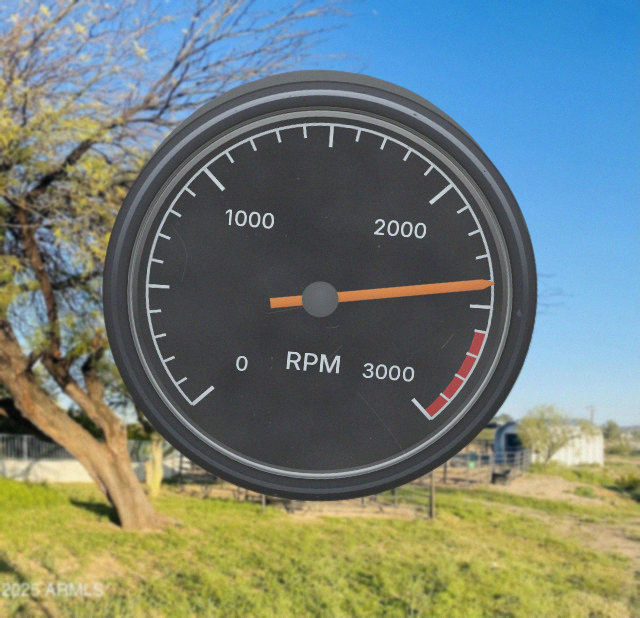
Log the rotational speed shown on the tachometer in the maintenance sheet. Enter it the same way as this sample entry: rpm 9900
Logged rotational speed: rpm 2400
